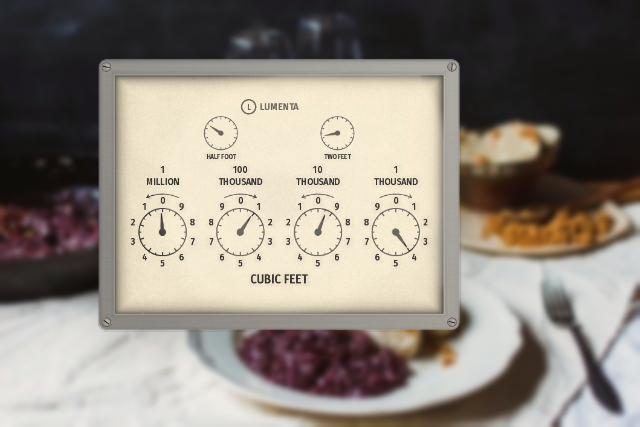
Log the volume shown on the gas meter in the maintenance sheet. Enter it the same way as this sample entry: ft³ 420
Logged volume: ft³ 9400
